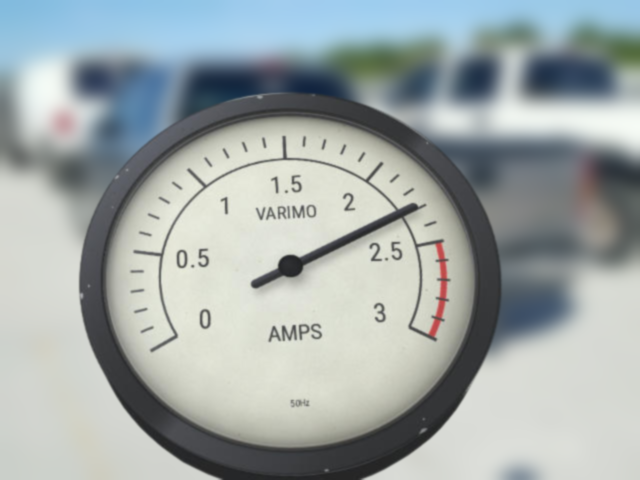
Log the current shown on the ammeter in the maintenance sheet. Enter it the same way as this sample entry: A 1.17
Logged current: A 2.3
